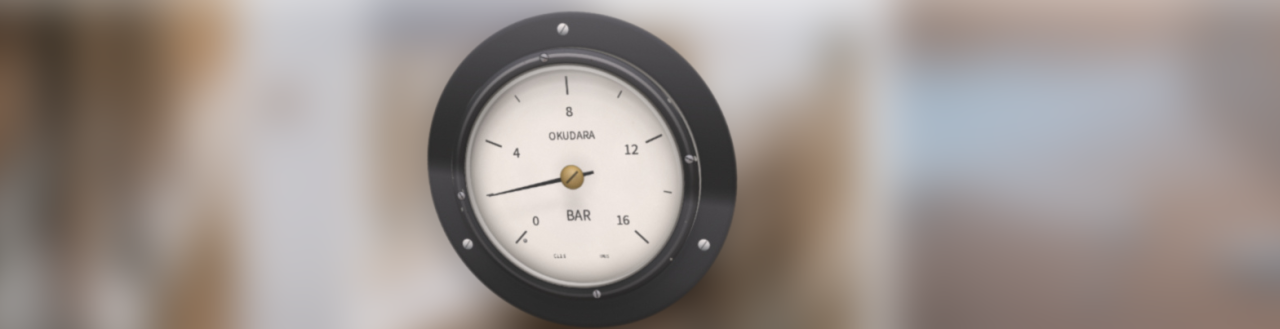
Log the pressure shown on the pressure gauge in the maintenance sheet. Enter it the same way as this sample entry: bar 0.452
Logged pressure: bar 2
